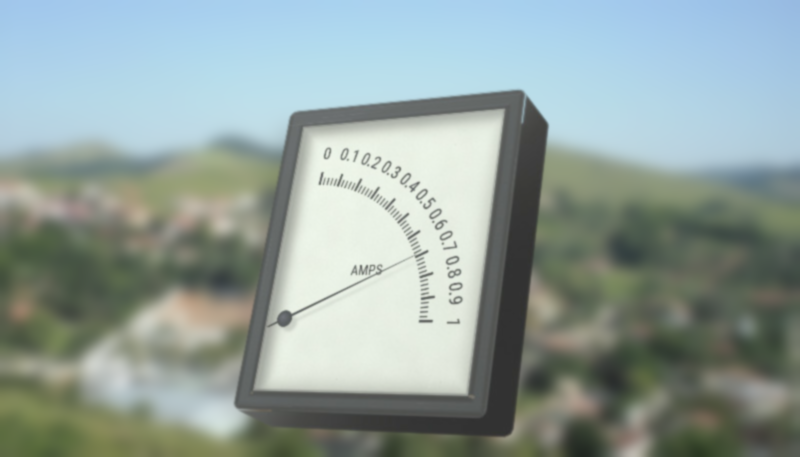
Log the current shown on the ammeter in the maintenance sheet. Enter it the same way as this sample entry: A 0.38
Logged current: A 0.7
